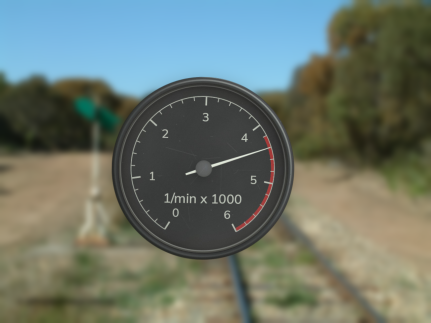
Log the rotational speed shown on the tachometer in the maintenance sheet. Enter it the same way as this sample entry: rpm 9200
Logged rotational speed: rpm 4400
